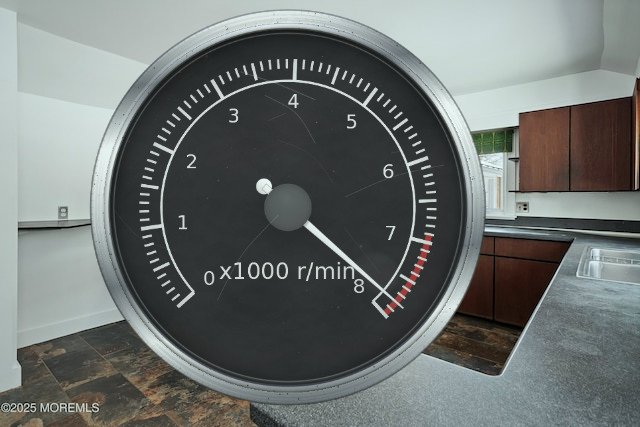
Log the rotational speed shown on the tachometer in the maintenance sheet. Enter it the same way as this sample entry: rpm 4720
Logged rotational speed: rpm 7800
